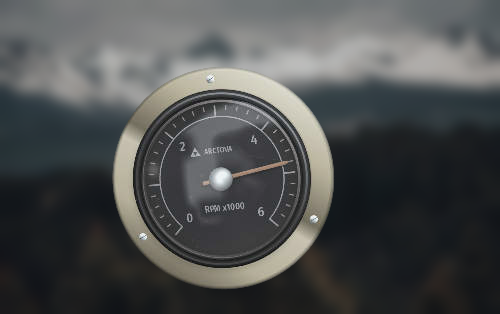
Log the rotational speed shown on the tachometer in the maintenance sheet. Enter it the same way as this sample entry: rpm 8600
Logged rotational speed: rpm 4800
